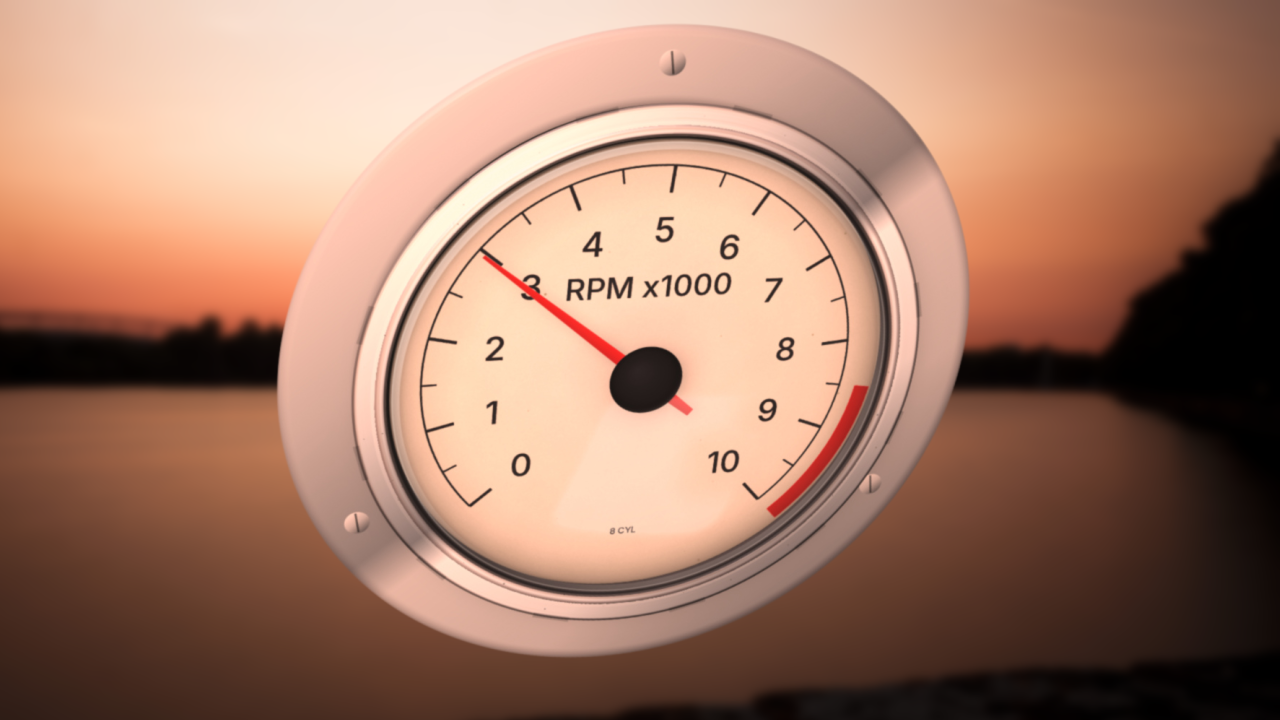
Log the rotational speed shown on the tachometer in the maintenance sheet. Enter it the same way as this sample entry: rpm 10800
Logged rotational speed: rpm 3000
